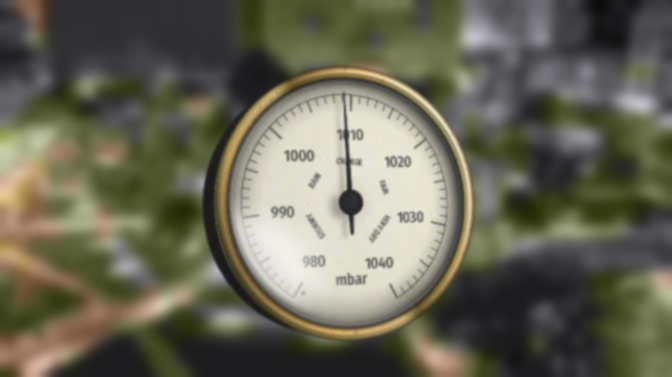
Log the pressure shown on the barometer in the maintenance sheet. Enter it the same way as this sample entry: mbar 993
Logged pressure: mbar 1009
